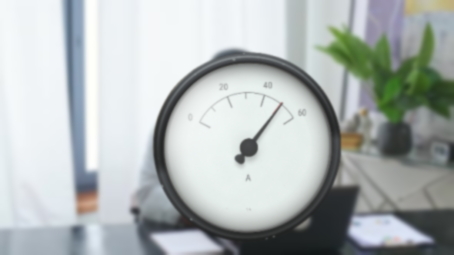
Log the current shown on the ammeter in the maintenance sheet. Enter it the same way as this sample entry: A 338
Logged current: A 50
